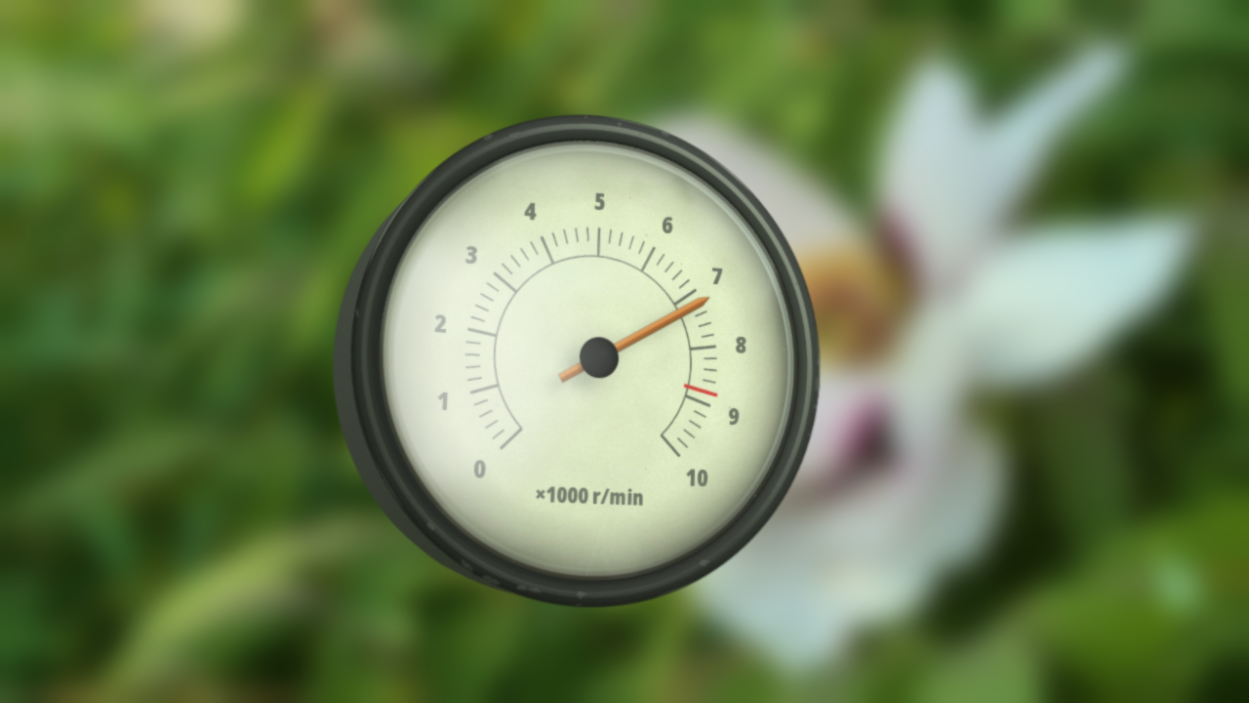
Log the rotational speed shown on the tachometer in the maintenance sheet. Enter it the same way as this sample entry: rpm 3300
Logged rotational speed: rpm 7200
